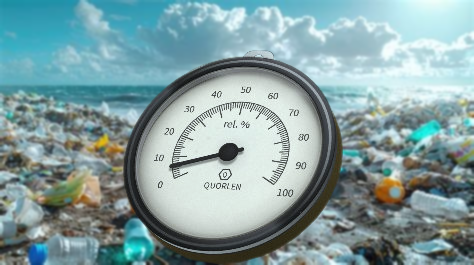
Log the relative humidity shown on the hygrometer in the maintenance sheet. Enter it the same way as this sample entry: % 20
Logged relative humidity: % 5
